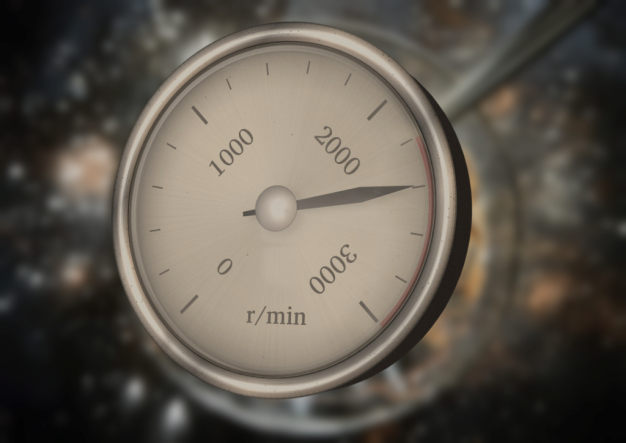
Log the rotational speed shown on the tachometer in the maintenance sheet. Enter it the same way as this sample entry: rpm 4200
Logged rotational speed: rpm 2400
